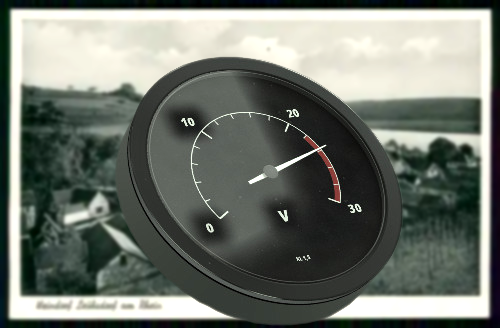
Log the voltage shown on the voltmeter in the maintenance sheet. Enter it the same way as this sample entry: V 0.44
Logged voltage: V 24
